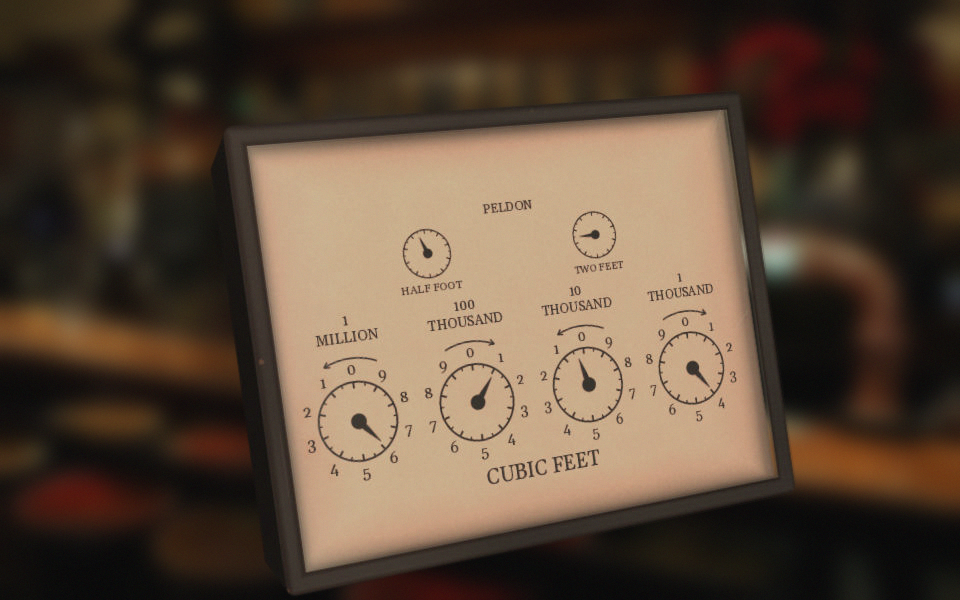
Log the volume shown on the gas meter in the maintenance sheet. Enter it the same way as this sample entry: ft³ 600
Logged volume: ft³ 610400
